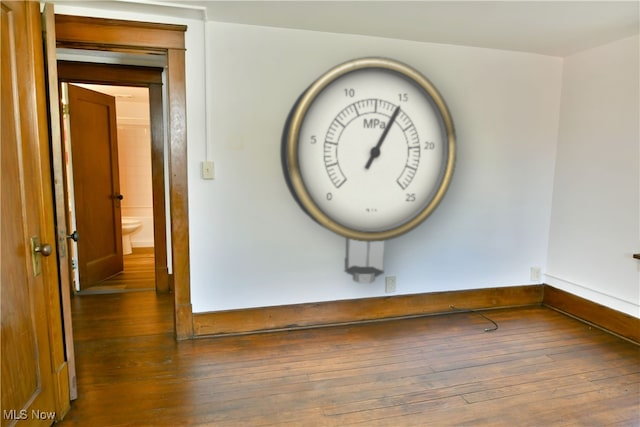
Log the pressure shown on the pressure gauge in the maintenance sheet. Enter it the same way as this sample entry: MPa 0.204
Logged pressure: MPa 15
